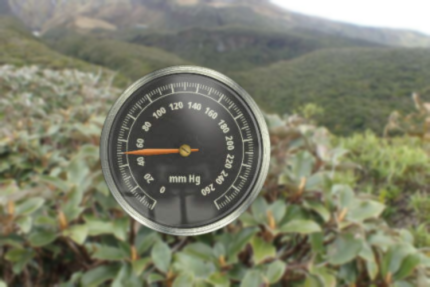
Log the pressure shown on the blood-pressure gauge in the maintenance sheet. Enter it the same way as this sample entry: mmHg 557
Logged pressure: mmHg 50
